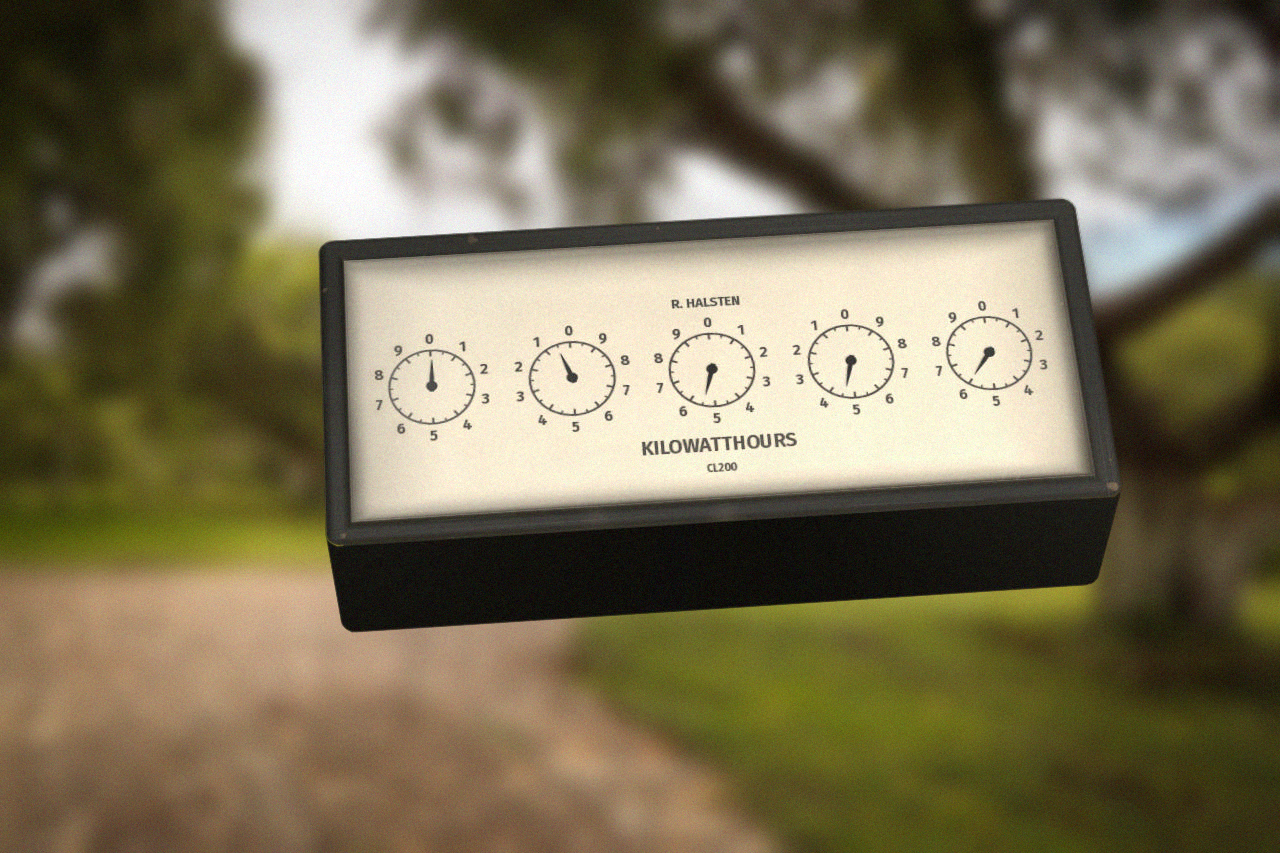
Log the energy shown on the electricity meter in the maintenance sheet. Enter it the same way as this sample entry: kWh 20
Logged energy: kWh 546
